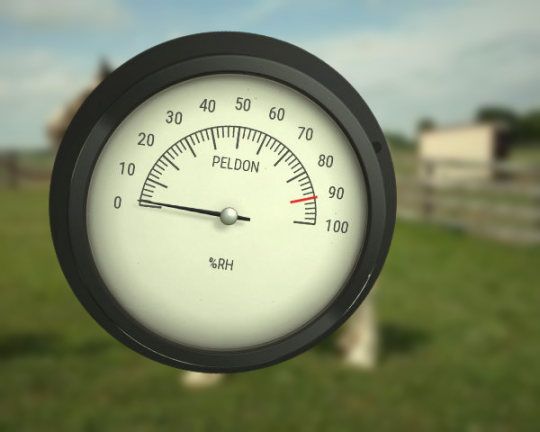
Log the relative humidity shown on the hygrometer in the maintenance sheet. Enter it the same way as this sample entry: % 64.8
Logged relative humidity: % 2
